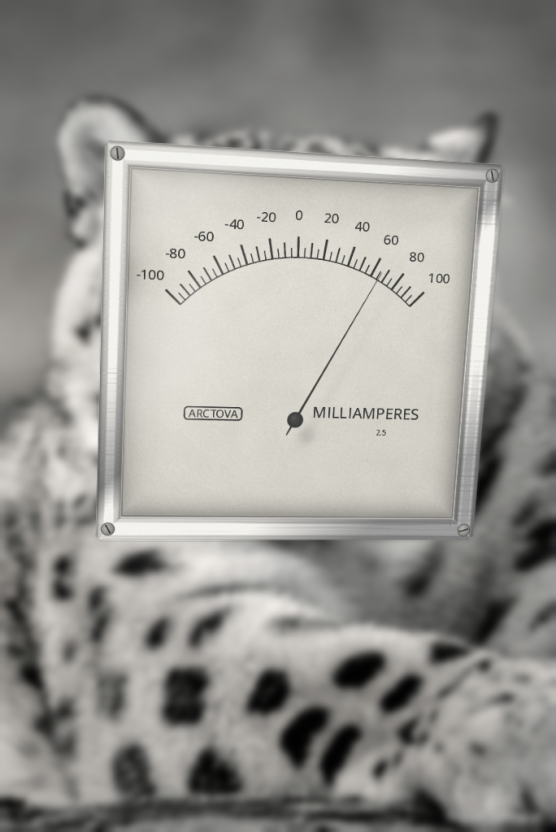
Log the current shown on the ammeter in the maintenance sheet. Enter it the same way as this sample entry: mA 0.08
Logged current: mA 65
